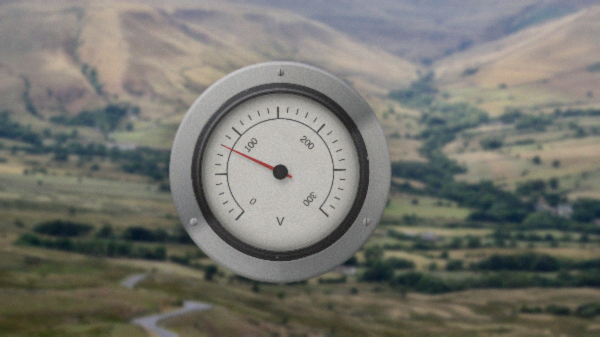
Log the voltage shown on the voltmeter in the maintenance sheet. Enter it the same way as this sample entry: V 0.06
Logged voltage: V 80
